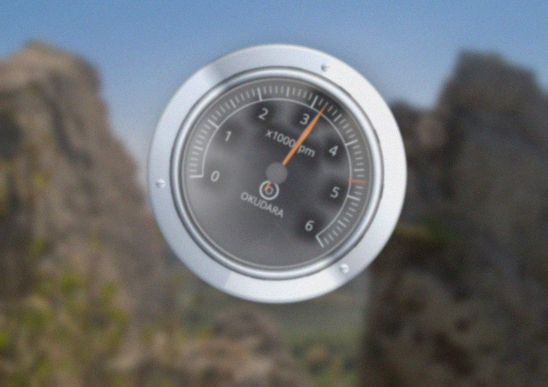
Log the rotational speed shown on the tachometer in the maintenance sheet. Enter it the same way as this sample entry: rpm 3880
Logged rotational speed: rpm 3200
